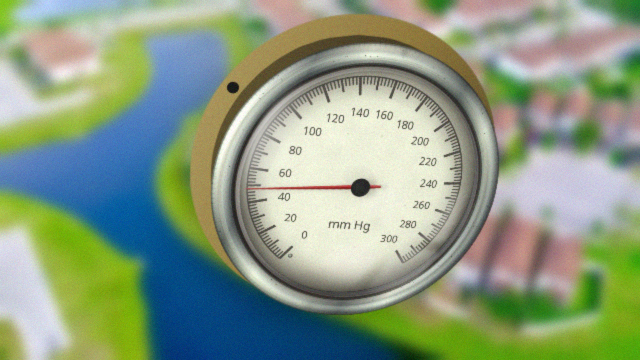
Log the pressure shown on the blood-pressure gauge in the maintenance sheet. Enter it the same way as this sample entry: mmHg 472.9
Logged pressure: mmHg 50
